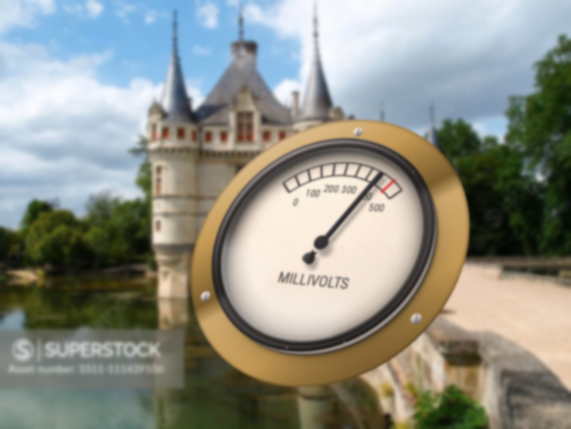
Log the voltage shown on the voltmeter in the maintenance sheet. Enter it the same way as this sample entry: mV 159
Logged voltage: mV 400
